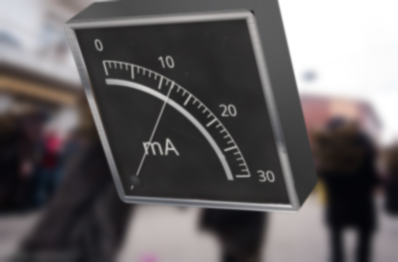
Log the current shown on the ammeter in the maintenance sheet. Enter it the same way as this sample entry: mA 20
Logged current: mA 12
